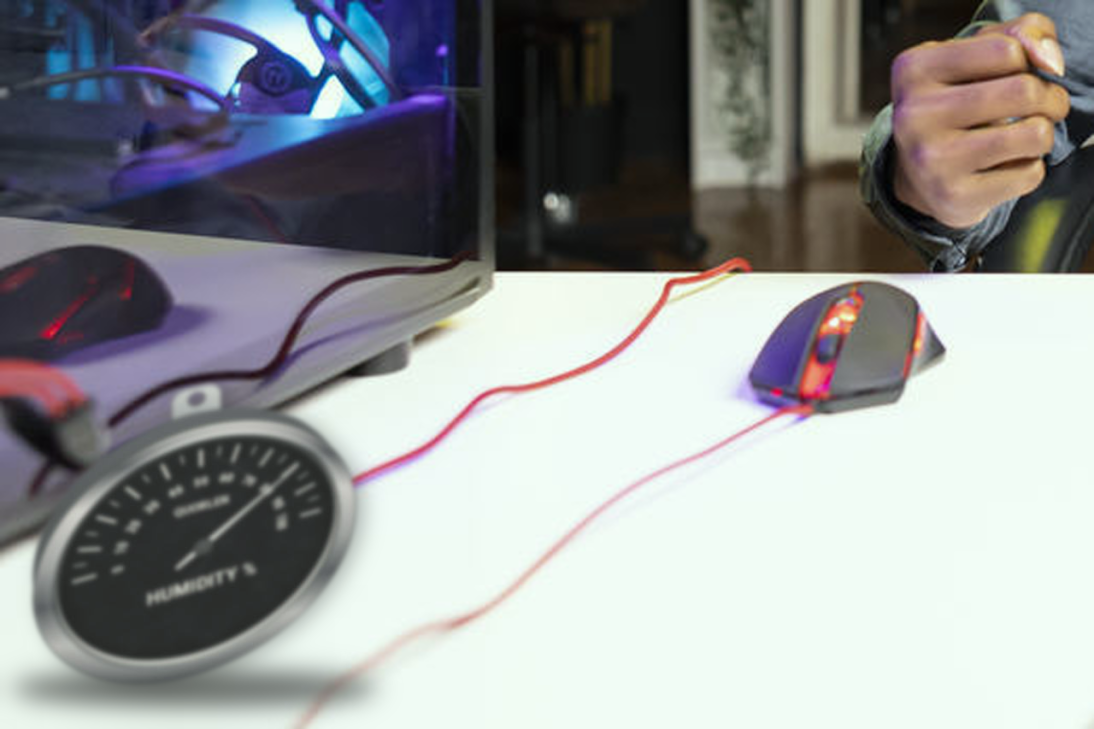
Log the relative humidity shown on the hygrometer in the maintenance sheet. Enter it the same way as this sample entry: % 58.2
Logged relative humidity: % 80
